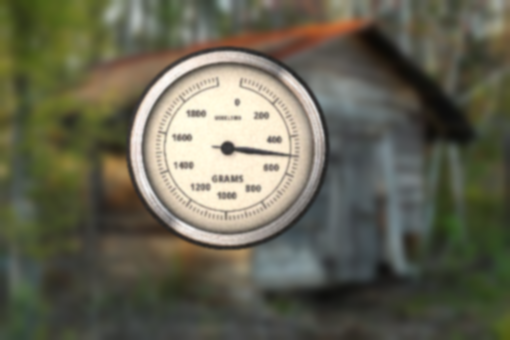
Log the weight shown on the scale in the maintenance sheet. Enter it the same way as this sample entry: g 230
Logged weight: g 500
